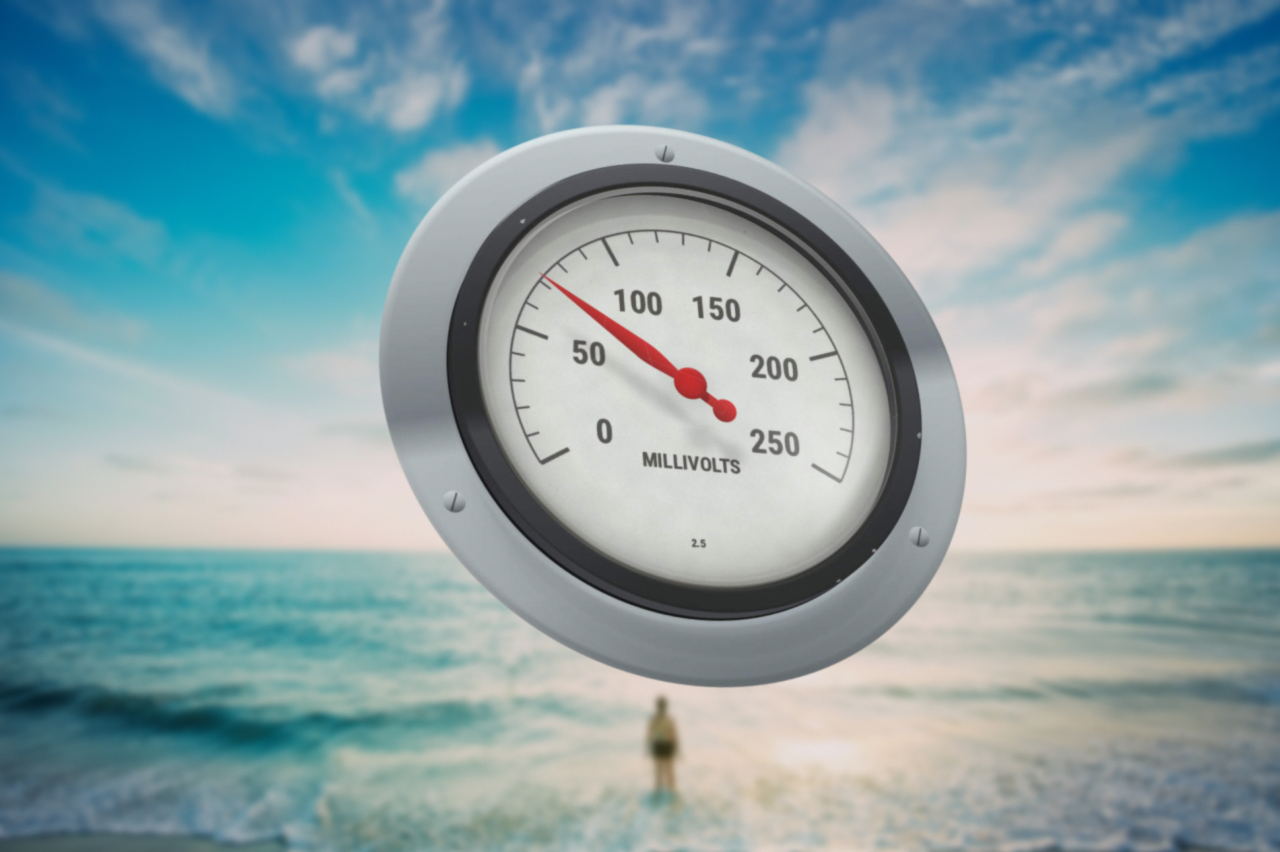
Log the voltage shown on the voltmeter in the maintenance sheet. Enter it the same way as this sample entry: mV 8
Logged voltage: mV 70
